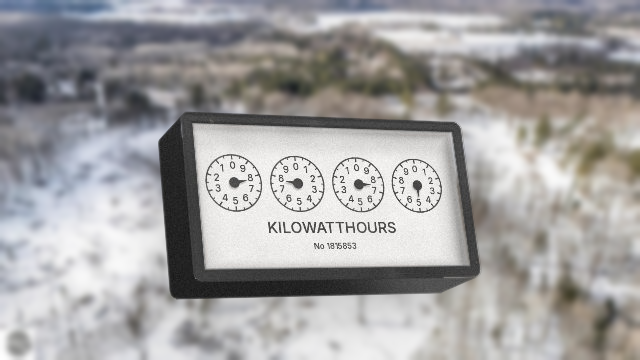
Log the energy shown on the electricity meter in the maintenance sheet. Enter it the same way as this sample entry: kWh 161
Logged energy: kWh 7775
